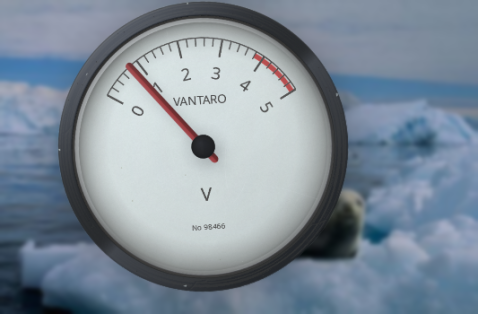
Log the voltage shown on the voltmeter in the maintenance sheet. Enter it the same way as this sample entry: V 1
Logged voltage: V 0.8
